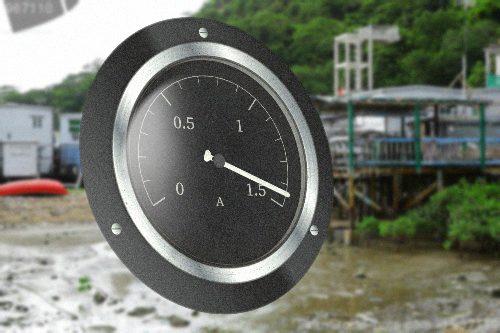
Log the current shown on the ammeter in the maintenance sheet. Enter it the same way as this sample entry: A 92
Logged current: A 1.45
